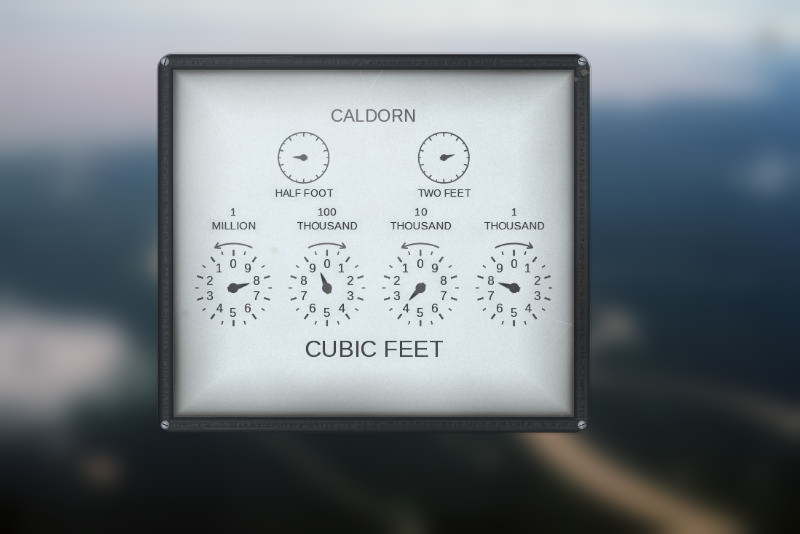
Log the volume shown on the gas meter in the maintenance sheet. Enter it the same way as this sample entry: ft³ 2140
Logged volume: ft³ 793800
